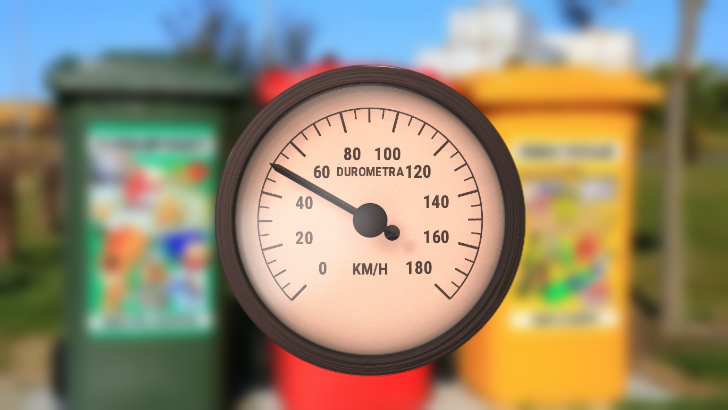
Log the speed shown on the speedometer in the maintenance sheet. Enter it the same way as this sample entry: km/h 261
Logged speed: km/h 50
